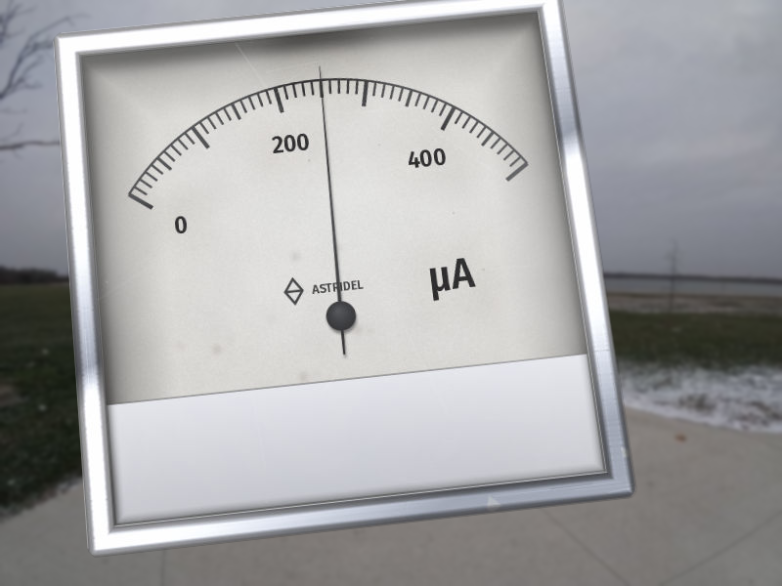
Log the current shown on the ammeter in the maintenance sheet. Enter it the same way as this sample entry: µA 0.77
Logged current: µA 250
